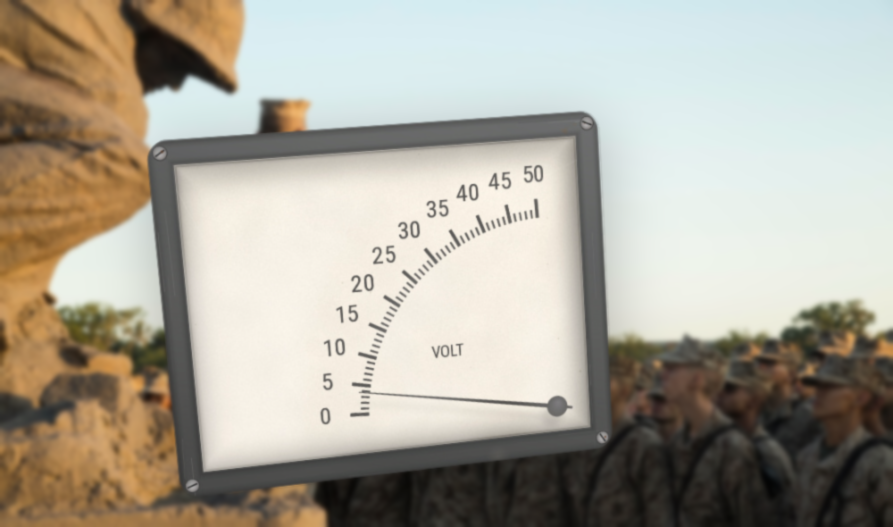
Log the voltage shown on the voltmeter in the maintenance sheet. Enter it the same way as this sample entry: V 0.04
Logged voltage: V 4
